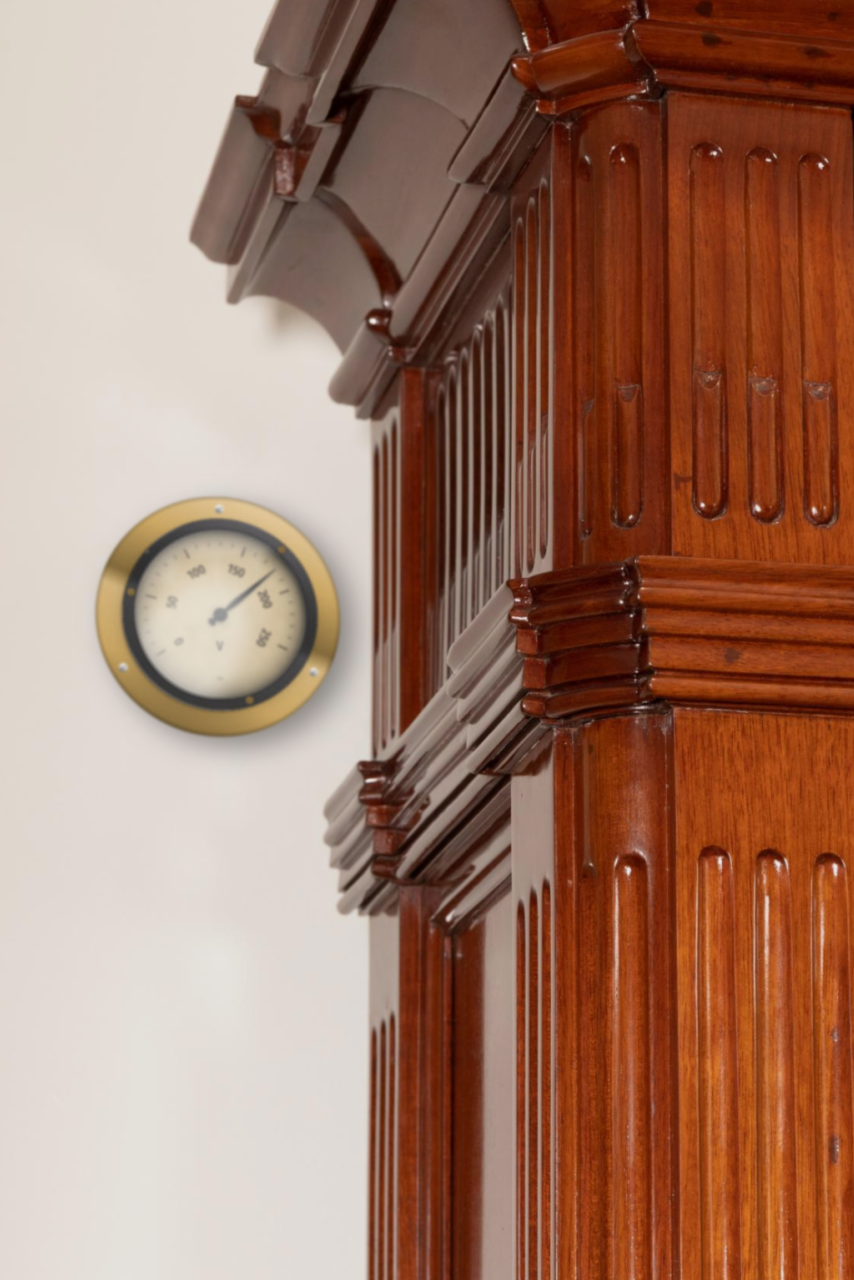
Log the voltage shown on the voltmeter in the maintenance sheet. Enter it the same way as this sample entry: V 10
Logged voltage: V 180
